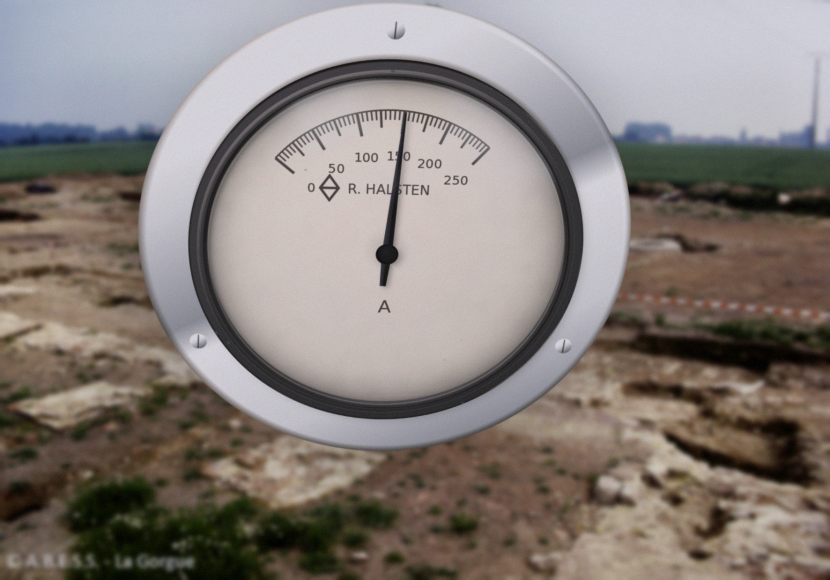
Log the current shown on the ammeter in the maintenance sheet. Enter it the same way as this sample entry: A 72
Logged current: A 150
